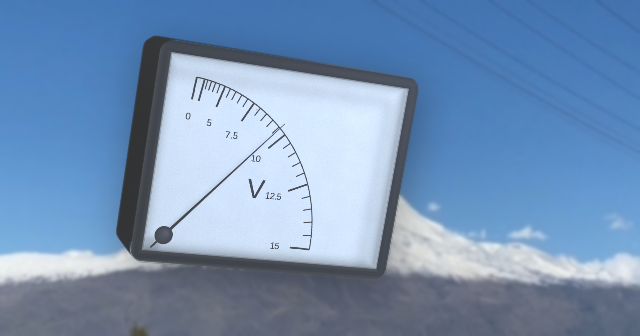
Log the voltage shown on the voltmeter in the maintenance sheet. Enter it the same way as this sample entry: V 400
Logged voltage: V 9.5
